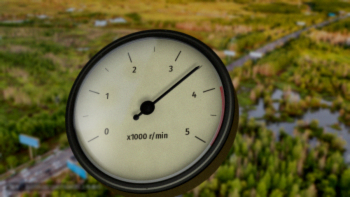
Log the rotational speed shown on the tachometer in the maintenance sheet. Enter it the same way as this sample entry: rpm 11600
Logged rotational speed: rpm 3500
